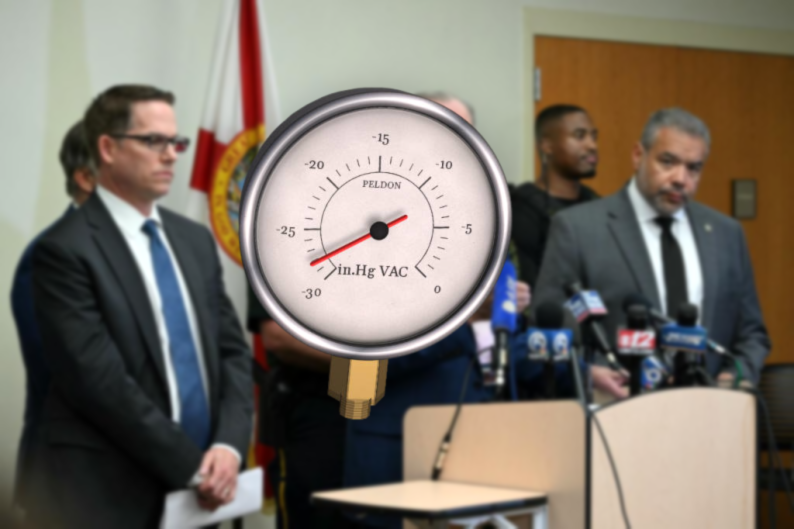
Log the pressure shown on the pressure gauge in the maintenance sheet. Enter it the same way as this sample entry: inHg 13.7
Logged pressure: inHg -28
